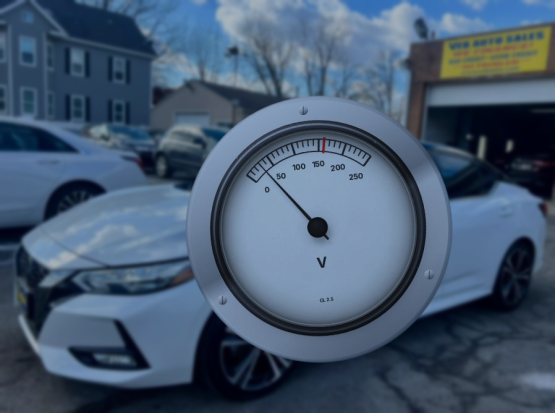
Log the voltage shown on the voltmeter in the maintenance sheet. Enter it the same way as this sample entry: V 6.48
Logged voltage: V 30
